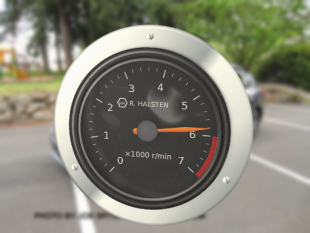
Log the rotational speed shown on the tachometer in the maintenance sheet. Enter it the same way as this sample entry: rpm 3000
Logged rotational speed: rpm 5800
